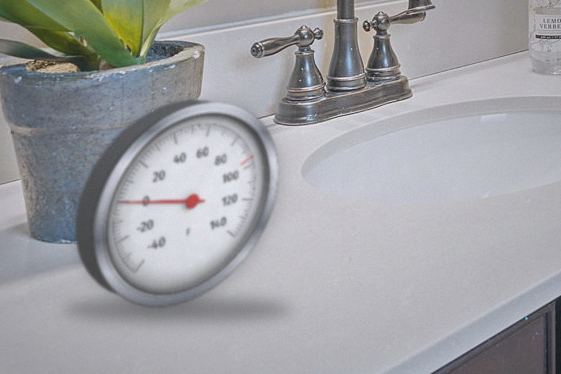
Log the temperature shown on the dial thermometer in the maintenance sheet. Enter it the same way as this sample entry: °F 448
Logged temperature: °F 0
